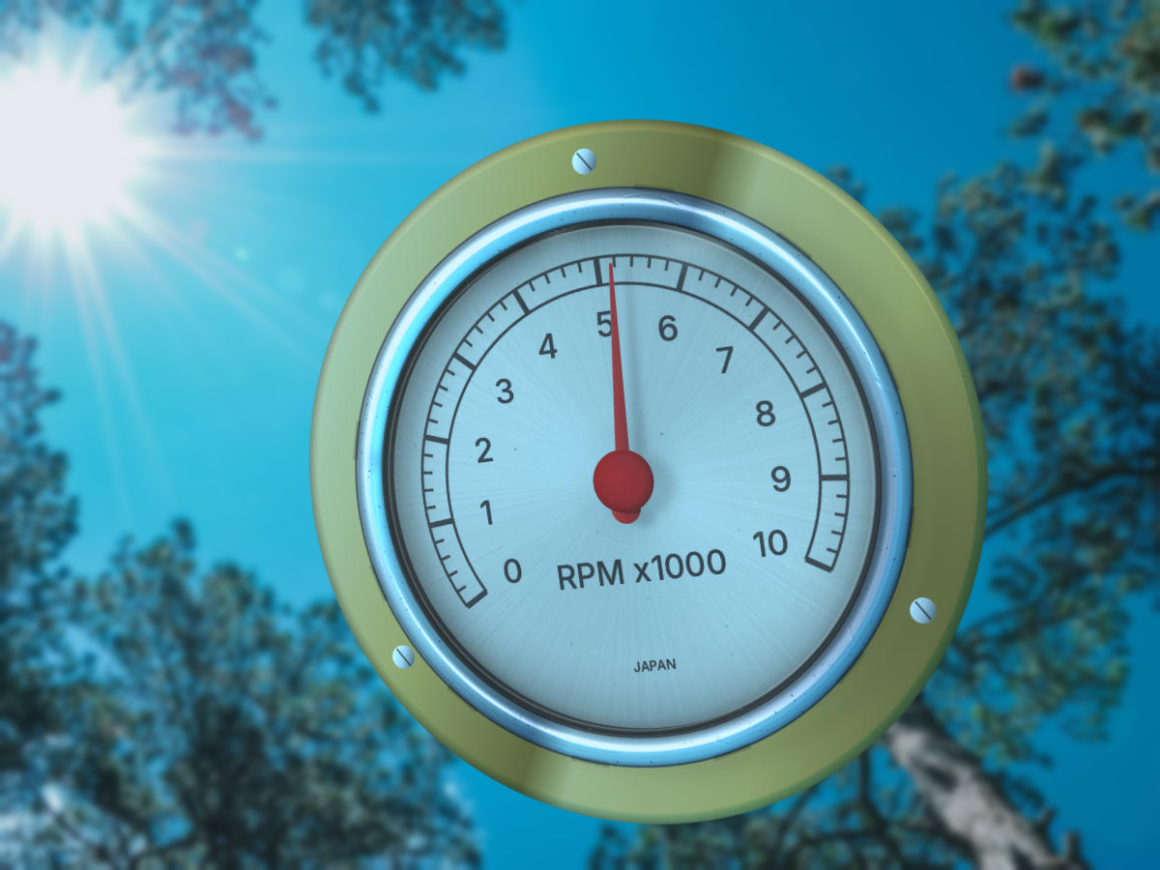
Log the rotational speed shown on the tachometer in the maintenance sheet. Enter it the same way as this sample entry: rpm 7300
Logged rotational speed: rpm 5200
